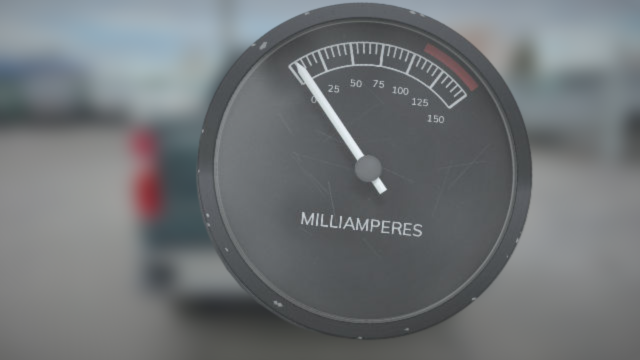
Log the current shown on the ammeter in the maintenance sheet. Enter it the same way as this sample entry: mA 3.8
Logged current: mA 5
